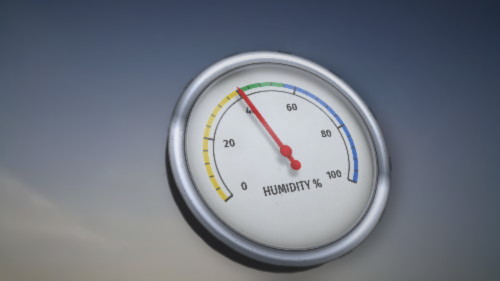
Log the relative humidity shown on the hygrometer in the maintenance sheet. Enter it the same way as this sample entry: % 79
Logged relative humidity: % 40
